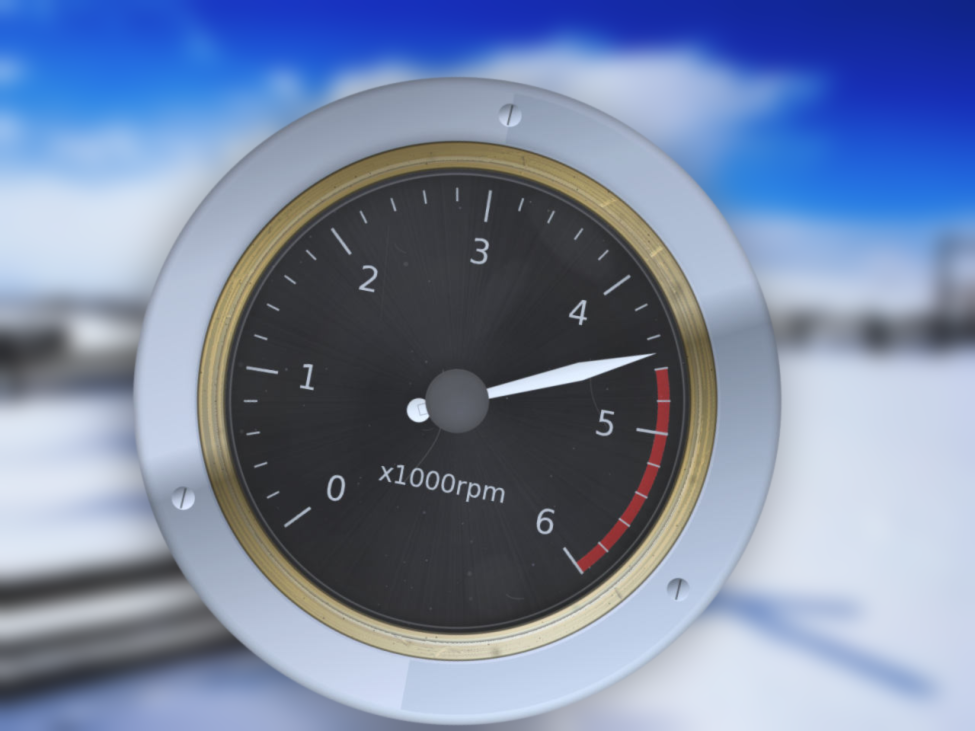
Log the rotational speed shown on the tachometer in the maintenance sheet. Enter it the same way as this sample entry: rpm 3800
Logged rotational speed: rpm 4500
